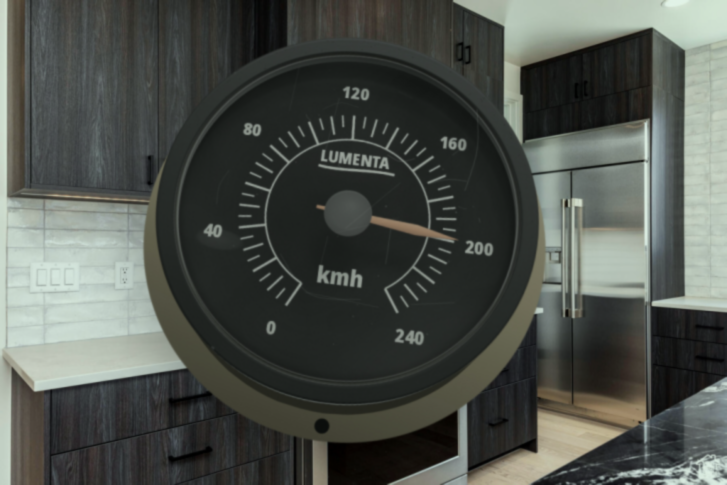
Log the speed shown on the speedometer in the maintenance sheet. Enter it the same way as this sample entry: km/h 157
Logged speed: km/h 200
